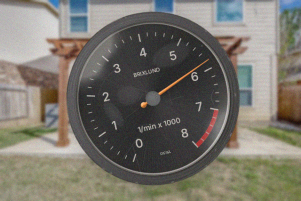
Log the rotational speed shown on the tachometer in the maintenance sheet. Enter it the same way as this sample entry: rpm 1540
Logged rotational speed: rpm 5800
